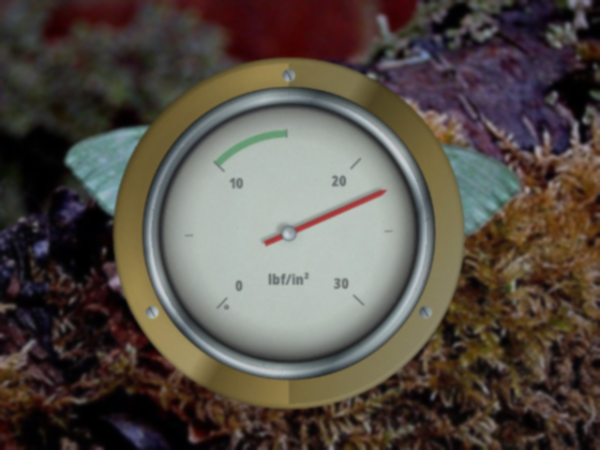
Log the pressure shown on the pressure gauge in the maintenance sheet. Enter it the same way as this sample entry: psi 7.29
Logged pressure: psi 22.5
